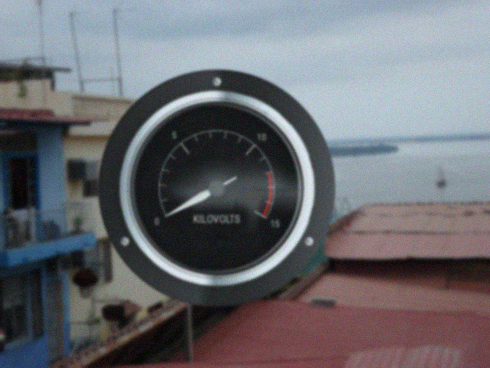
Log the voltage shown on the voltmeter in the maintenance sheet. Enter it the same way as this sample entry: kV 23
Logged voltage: kV 0
